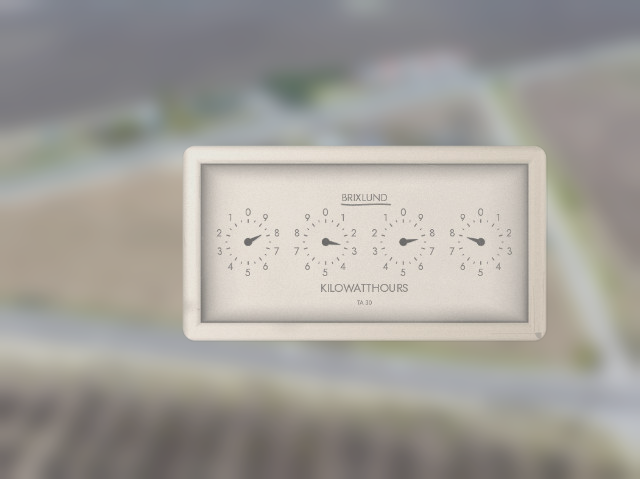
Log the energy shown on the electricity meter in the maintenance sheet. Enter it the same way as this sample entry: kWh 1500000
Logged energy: kWh 8278
